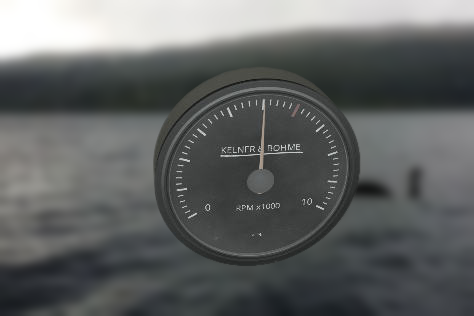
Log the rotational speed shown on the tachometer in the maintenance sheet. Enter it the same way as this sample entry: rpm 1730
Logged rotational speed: rpm 5000
